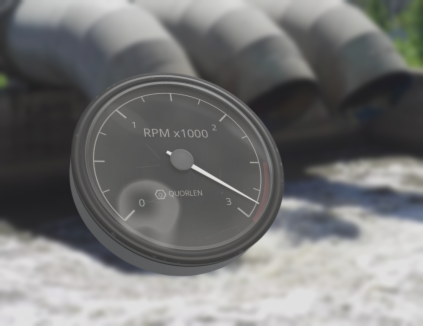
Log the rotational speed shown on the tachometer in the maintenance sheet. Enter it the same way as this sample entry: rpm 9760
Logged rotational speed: rpm 2875
